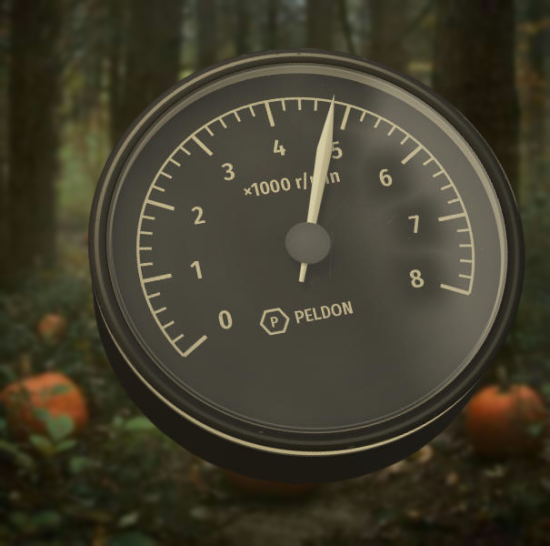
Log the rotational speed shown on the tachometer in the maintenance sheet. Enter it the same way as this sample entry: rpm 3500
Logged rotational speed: rpm 4800
